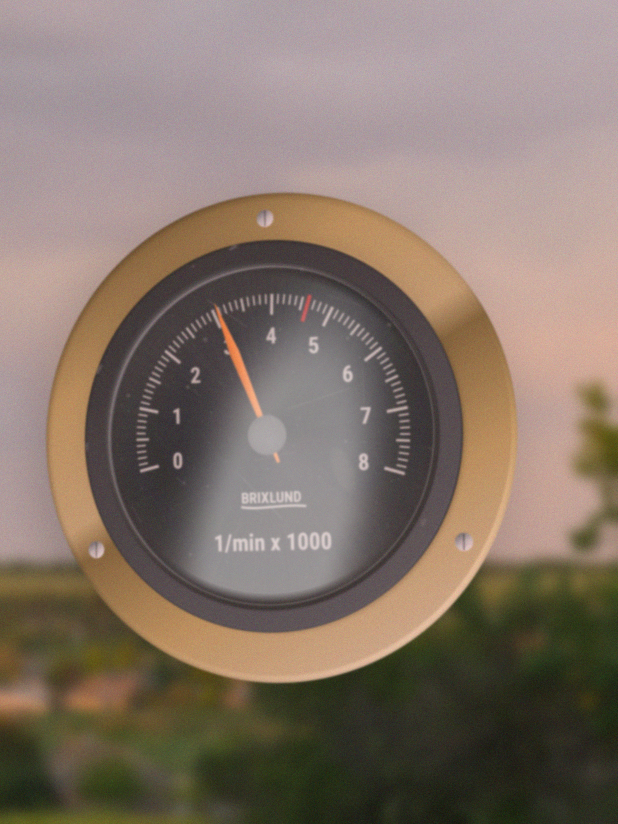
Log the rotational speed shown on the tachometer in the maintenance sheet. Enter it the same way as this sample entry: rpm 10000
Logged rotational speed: rpm 3100
